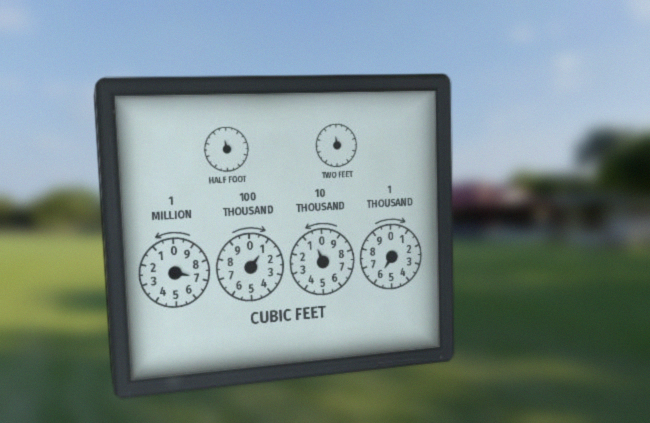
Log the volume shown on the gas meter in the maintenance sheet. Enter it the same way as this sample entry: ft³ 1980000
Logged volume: ft³ 710600
